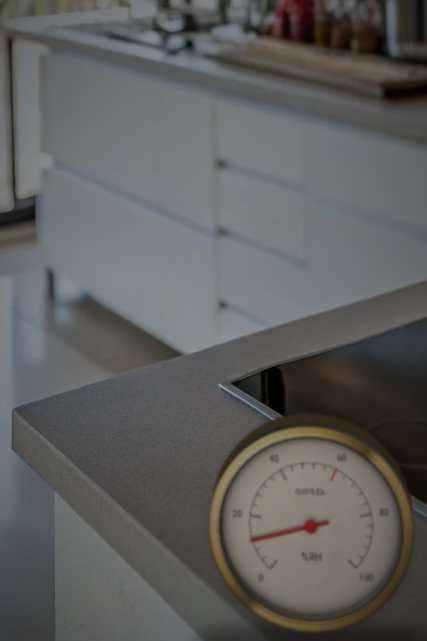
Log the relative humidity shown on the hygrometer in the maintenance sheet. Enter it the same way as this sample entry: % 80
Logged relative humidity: % 12
